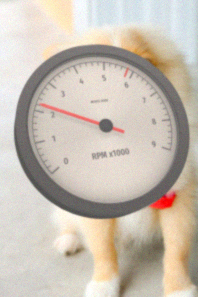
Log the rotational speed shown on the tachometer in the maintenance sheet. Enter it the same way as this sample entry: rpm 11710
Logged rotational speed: rpm 2200
